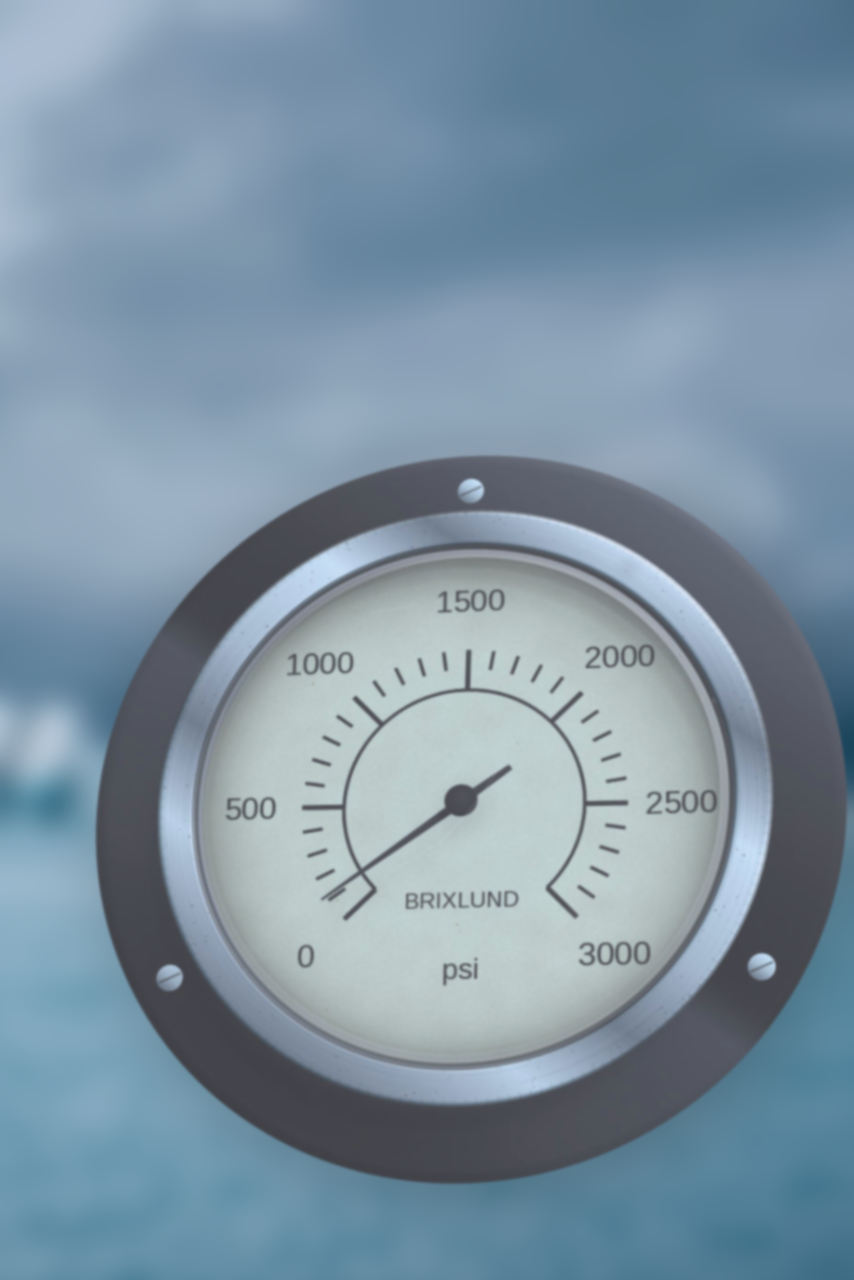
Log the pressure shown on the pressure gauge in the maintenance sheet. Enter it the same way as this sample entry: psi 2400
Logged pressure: psi 100
